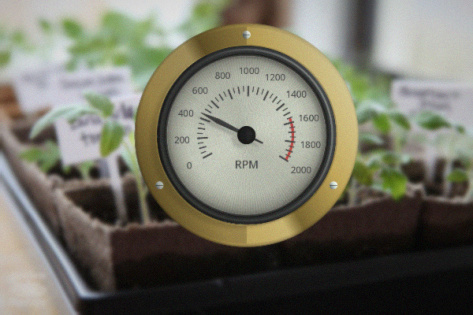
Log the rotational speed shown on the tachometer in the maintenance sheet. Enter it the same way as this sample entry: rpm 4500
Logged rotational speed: rpm 450
